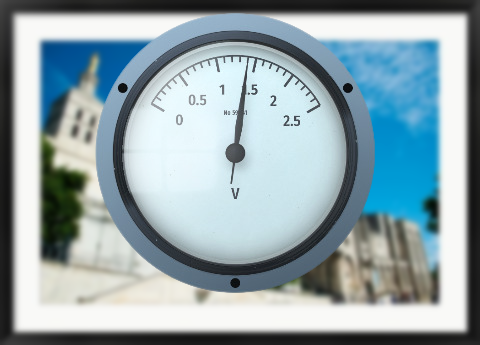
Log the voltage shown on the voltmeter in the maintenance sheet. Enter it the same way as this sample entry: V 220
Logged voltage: V 1.4
